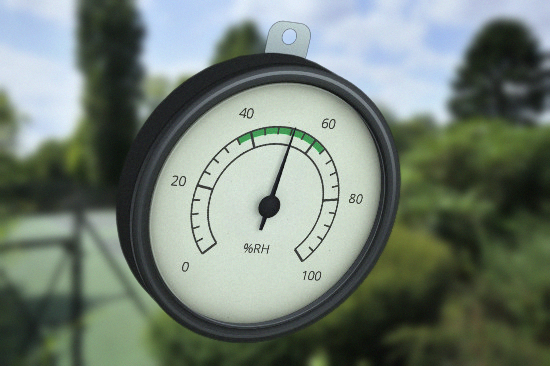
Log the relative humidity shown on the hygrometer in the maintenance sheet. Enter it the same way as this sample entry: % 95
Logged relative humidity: % 52
